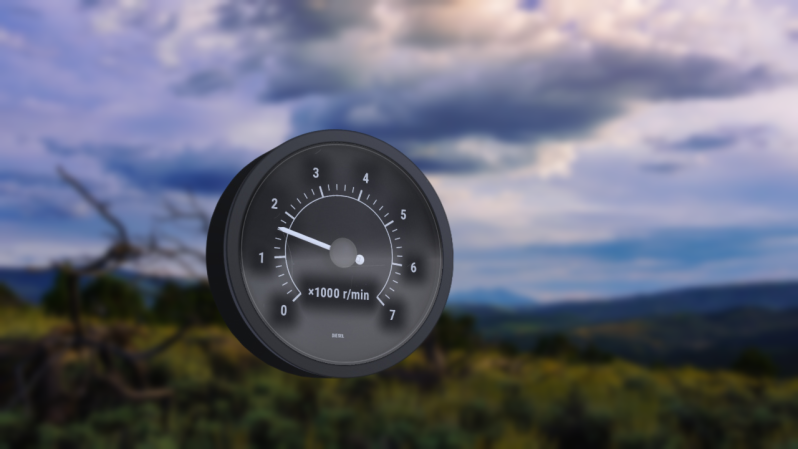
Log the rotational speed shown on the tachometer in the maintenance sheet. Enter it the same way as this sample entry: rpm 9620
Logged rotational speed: rpm 1600
